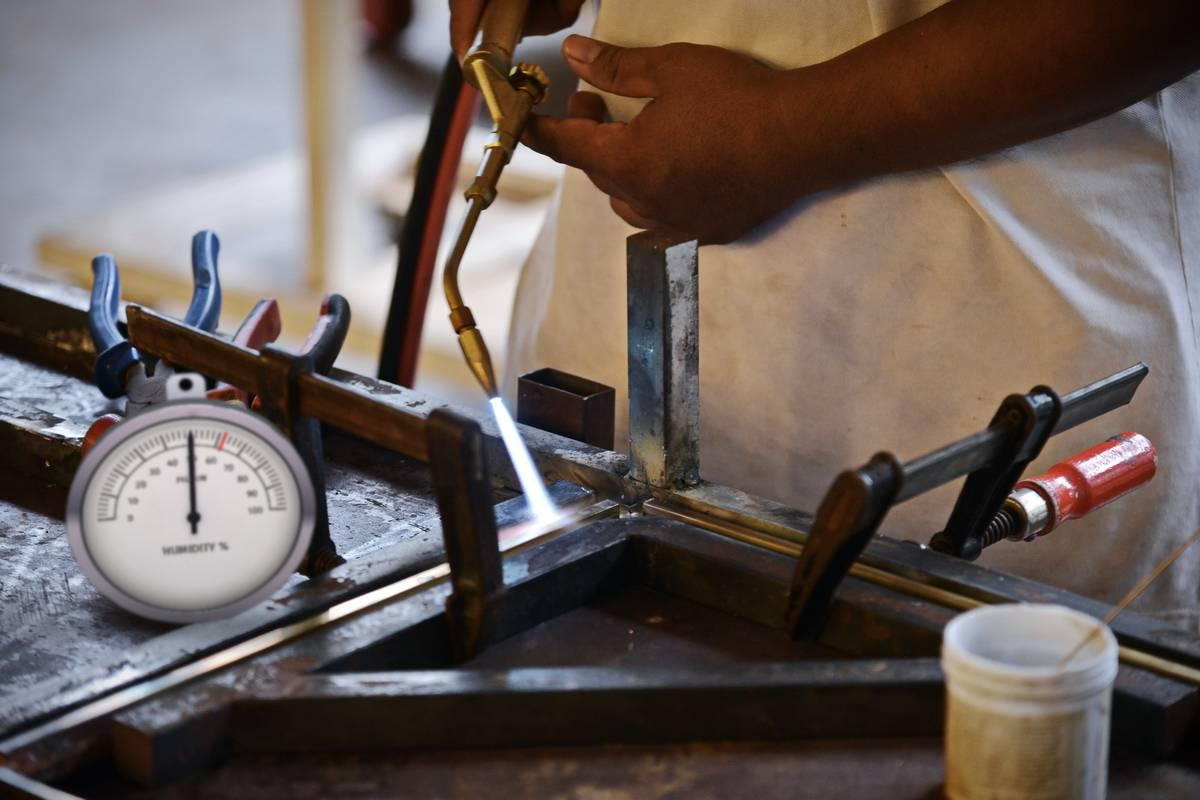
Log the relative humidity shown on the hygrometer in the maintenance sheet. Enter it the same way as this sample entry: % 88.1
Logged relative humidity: % 50
